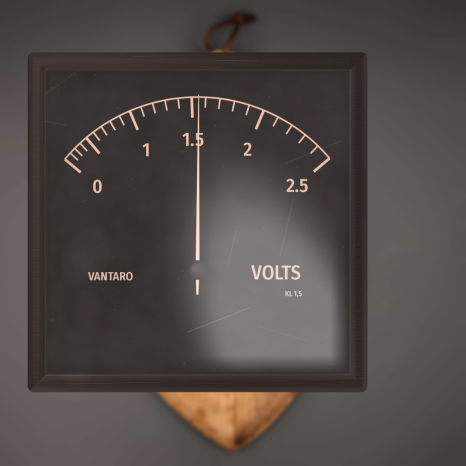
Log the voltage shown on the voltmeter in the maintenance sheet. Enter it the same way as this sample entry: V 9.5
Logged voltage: V 1.55
